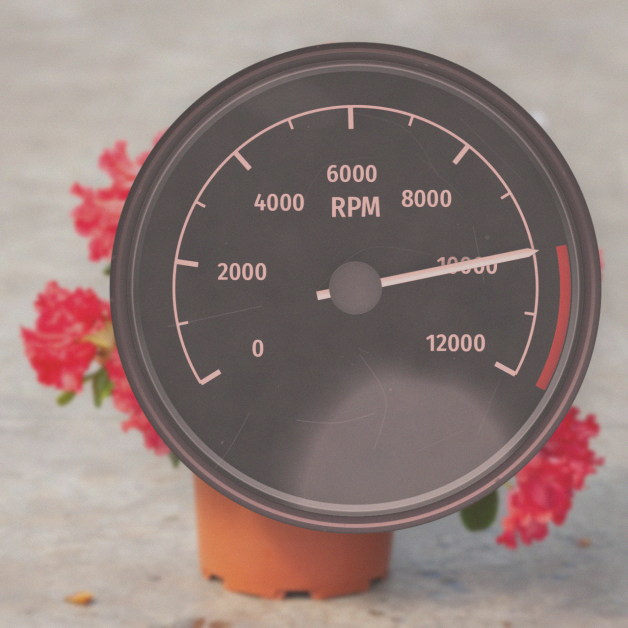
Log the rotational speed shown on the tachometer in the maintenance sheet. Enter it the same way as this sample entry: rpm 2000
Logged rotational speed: rpm 10000
